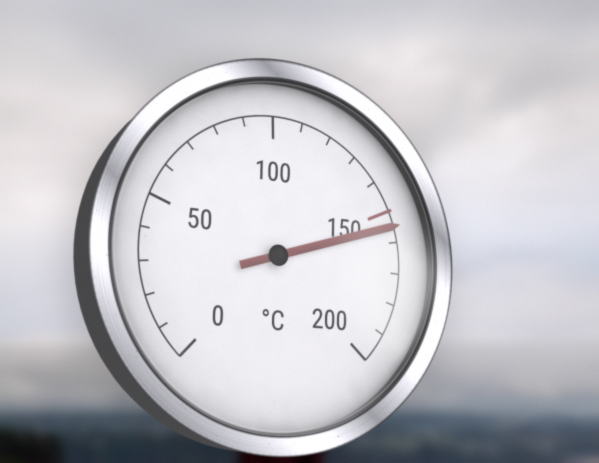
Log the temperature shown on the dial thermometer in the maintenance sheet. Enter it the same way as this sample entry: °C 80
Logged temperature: °C 155
